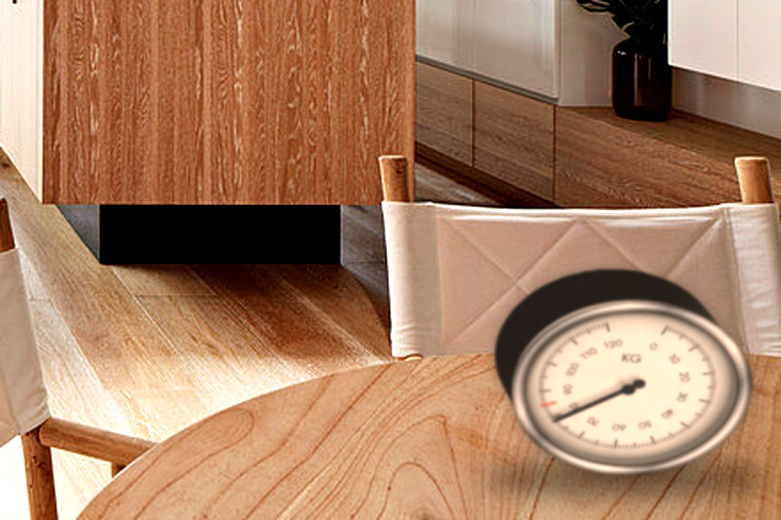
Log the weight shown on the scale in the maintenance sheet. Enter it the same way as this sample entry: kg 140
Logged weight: kg 80
